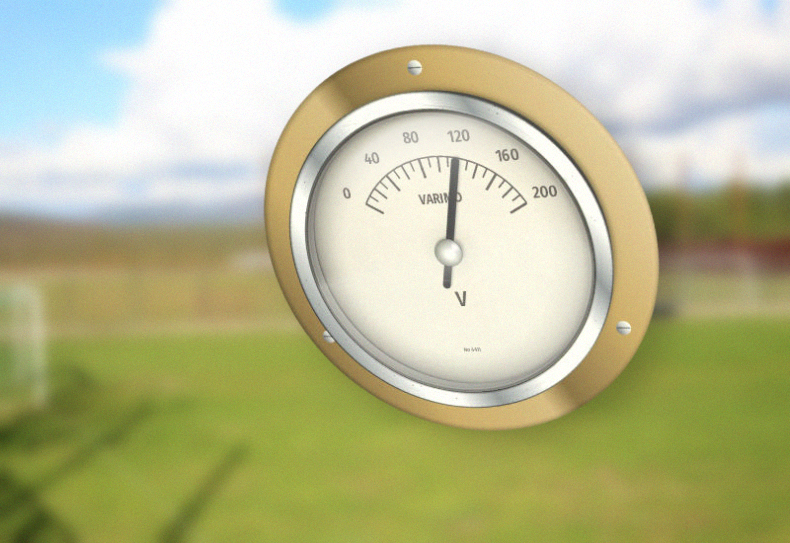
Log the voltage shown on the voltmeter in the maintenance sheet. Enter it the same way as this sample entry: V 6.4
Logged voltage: V 120
